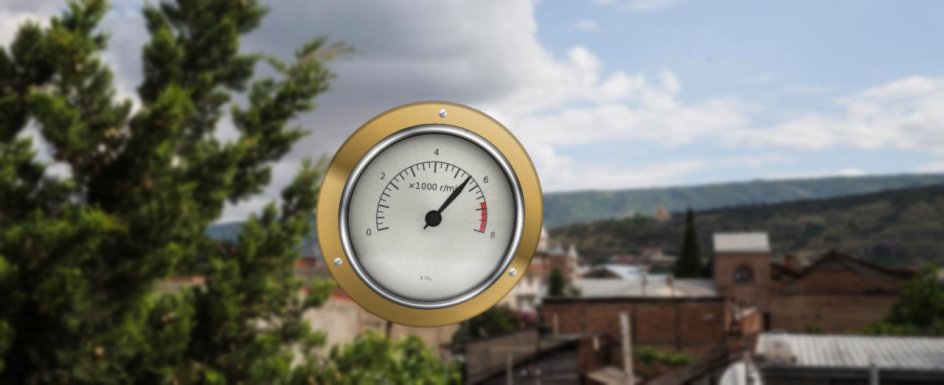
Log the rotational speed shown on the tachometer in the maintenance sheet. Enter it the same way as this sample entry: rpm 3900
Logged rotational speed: rpm 5500
